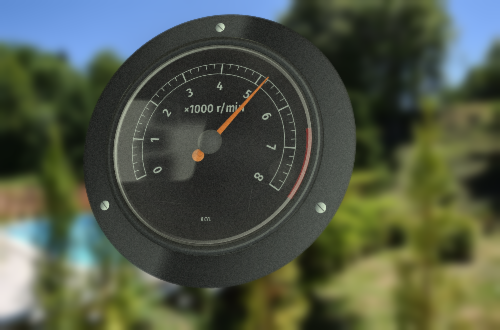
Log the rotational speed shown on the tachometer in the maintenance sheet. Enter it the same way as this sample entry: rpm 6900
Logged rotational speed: rpm 5200
